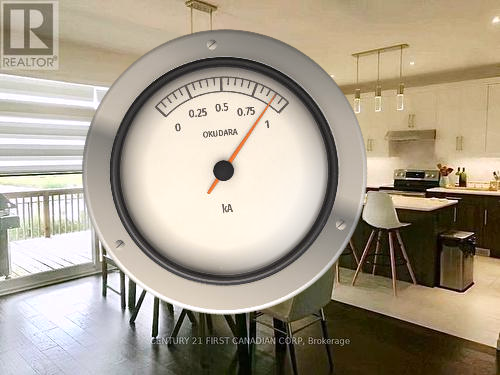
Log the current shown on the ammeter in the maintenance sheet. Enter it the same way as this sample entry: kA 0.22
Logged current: kA 0.9
